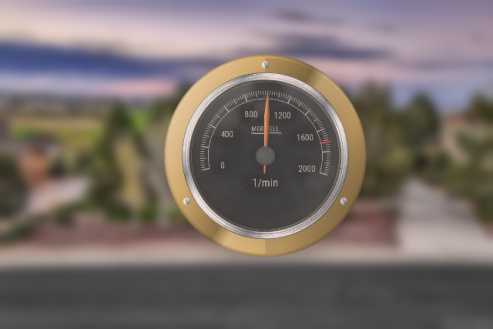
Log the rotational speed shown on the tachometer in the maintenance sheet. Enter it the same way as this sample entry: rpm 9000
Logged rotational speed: rpm 1000
